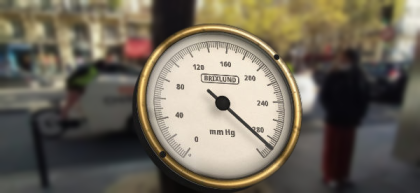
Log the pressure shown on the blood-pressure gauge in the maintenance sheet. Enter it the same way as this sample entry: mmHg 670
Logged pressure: mmHg 290
